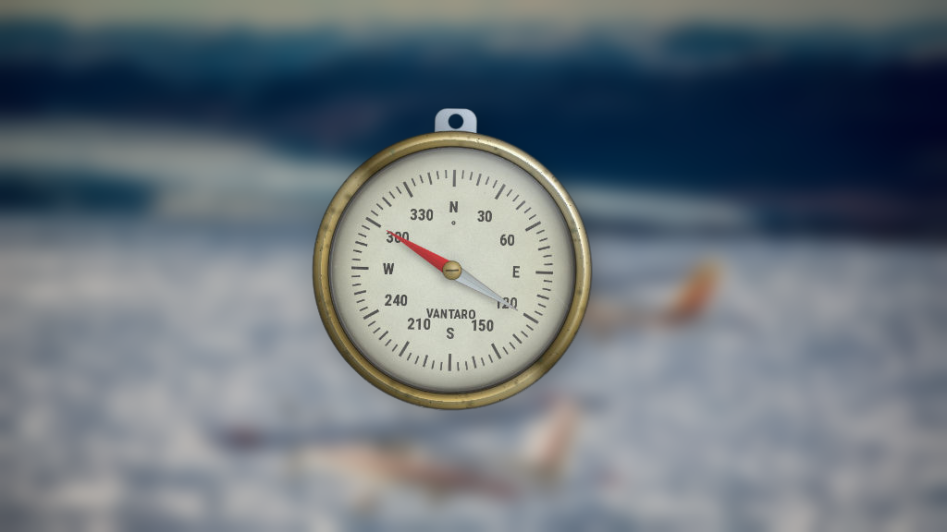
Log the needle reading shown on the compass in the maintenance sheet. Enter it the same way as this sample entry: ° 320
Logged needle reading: ° 300
